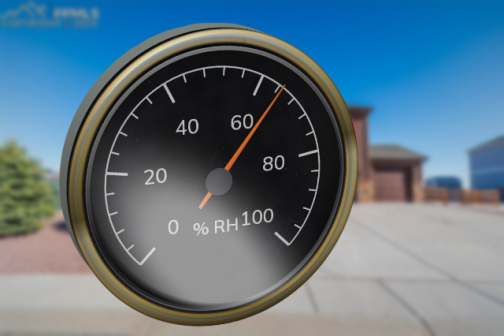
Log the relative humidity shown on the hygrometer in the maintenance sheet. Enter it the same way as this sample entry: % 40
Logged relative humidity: % 64
